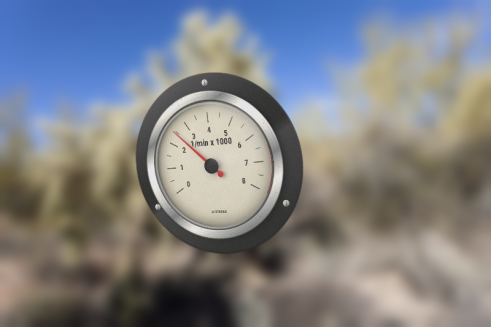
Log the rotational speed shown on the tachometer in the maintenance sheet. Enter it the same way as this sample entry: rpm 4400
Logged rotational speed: rpm 2500
